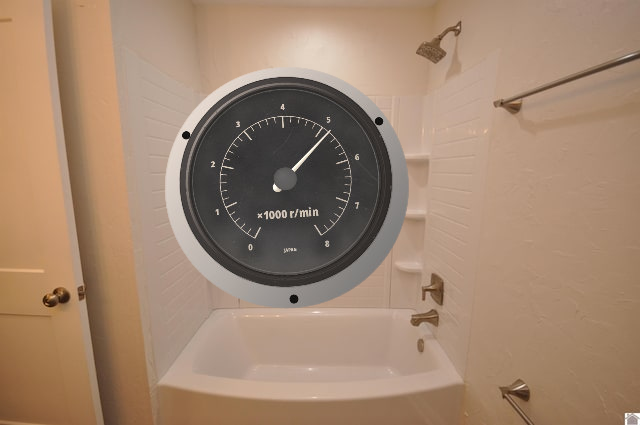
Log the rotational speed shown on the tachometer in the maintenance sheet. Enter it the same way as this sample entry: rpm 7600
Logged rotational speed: rpm 5200
